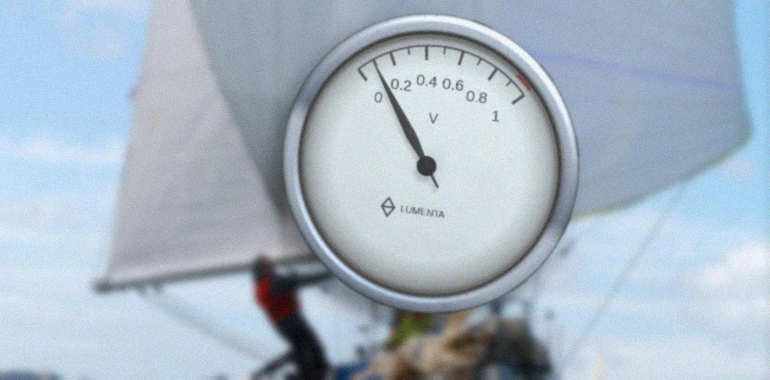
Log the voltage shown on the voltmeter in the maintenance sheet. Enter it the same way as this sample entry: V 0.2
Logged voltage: V 0.1
